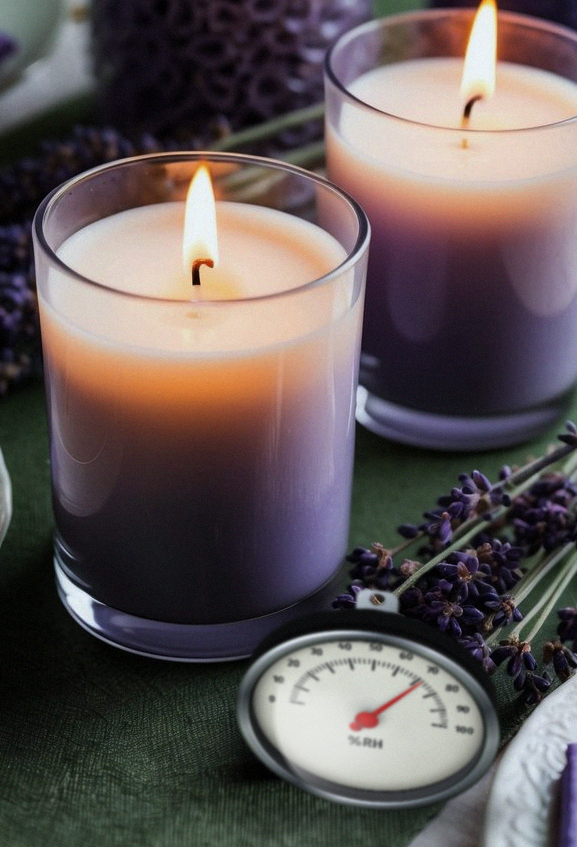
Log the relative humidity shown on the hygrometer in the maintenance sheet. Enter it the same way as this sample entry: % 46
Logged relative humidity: % 70
